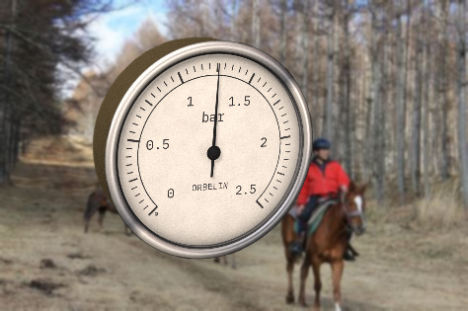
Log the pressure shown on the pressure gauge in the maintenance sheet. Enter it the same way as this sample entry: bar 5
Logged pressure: bar 1.25
